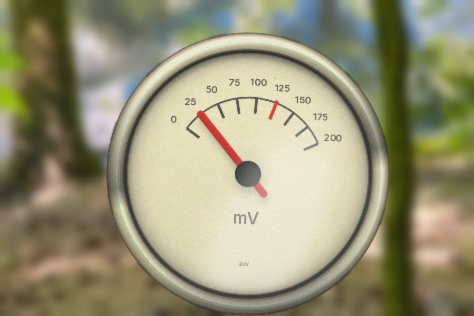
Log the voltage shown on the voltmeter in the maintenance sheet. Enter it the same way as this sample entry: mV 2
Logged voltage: mV 25
